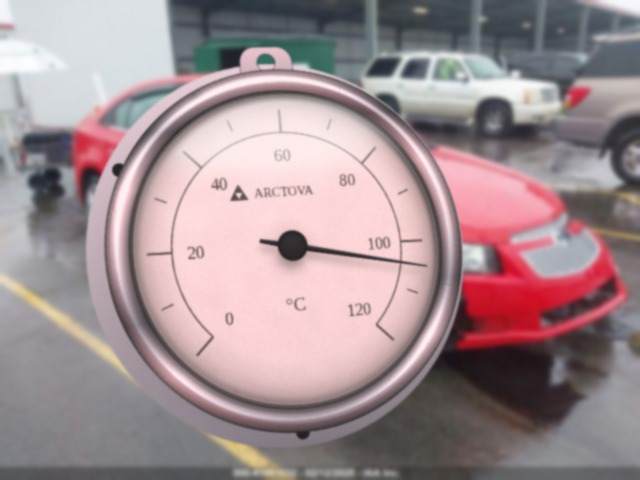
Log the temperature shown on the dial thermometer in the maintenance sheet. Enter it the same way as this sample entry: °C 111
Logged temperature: °C 105
